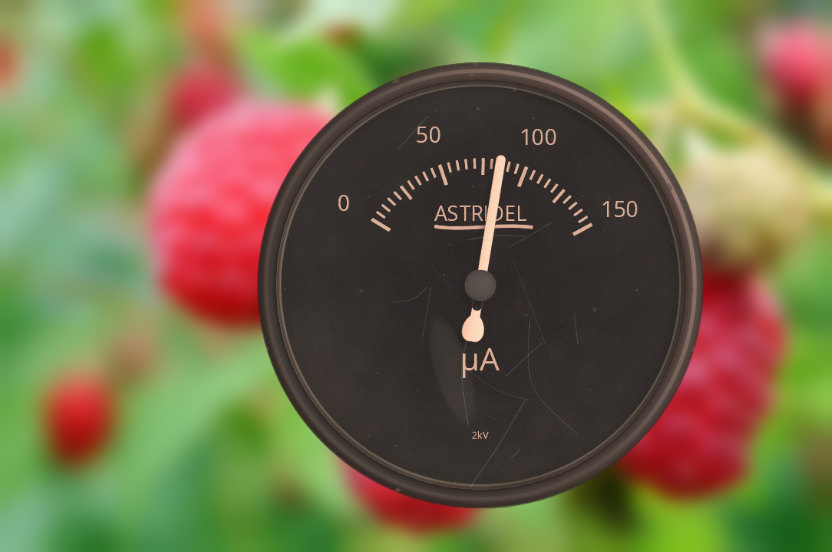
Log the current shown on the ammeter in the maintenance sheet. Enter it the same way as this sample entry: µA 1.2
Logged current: µA 85
